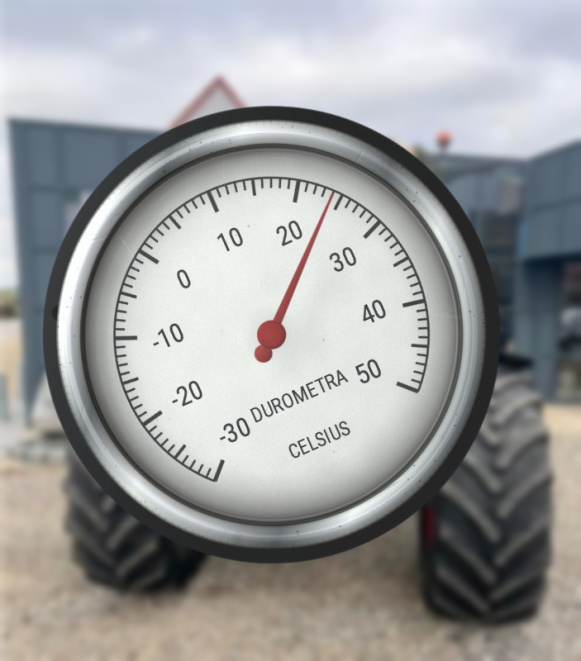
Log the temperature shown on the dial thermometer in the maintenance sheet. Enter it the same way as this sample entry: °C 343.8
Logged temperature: °C 24
